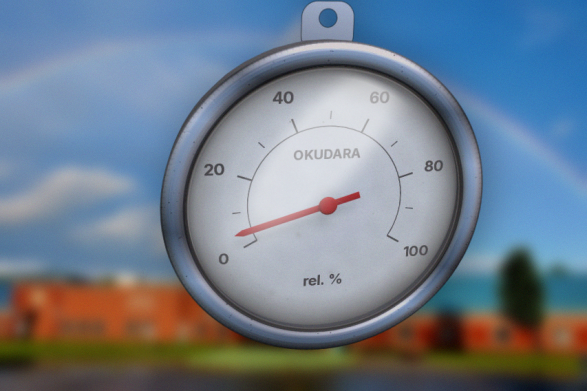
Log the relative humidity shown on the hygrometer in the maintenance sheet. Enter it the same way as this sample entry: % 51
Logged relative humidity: % 5
